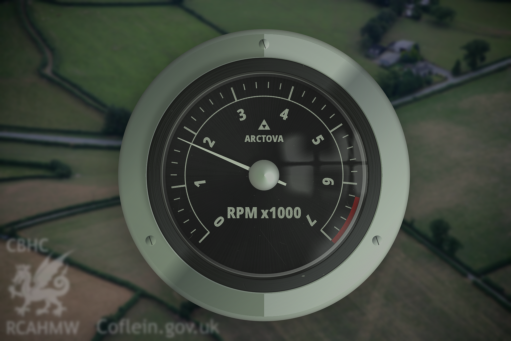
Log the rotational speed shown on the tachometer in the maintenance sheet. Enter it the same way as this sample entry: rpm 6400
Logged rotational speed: rpm 1800
